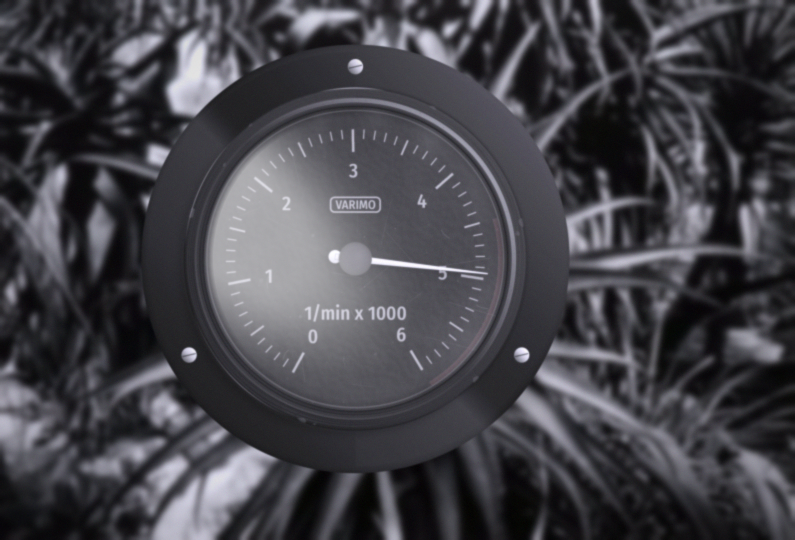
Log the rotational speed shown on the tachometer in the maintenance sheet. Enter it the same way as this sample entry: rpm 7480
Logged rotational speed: rpm 4950
